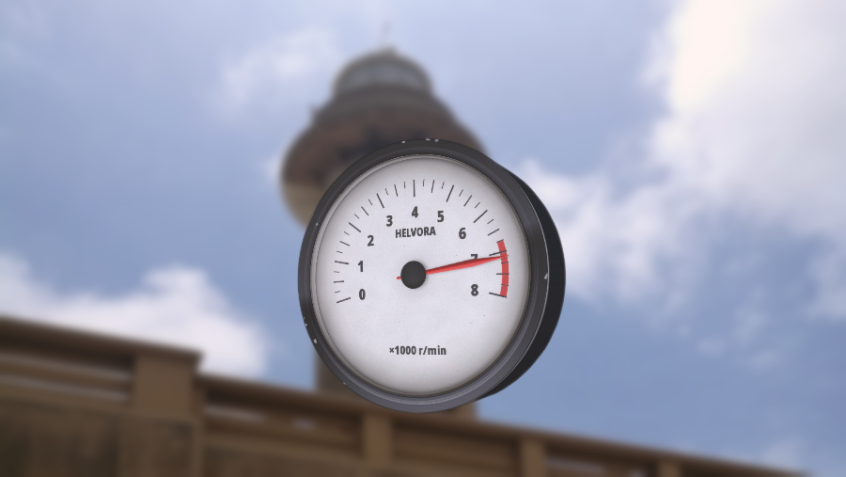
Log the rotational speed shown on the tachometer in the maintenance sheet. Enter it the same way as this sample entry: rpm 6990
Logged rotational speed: rpm 7125
